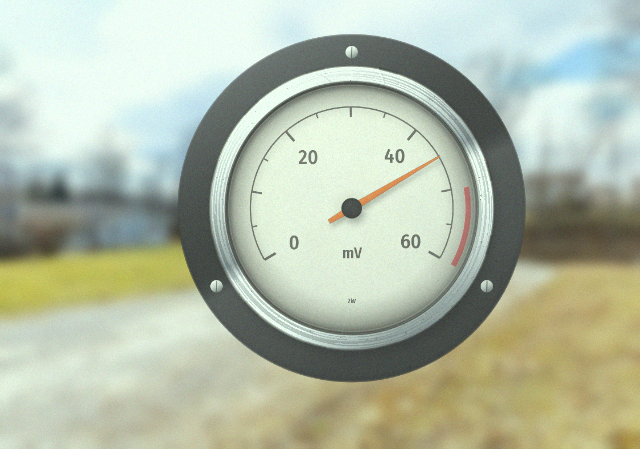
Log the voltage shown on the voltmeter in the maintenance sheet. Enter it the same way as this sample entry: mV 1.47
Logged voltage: mV 45
